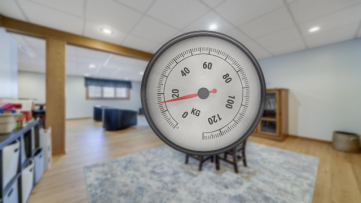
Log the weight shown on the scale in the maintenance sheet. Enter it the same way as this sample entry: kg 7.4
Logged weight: kg 15
